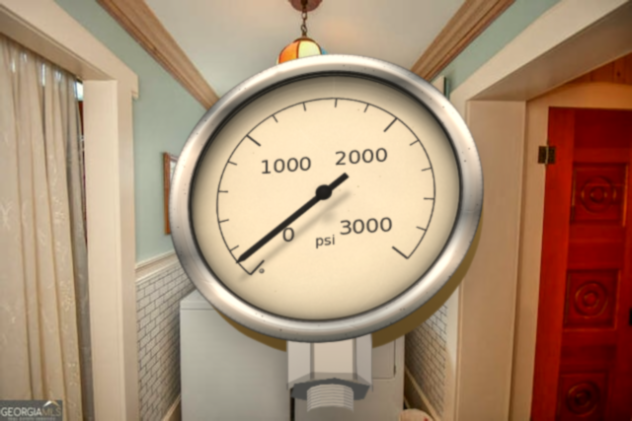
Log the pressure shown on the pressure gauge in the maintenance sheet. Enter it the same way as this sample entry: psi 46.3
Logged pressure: psi 100
